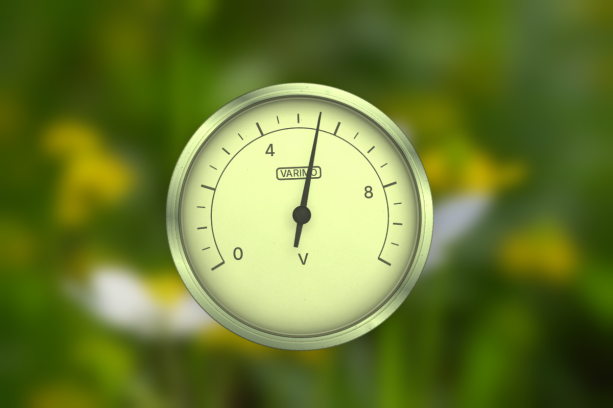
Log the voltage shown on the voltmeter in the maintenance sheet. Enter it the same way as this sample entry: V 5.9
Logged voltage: V 5.5
